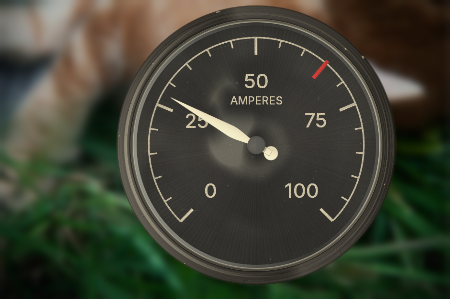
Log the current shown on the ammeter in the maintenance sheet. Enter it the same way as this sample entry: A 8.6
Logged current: A 27.5
